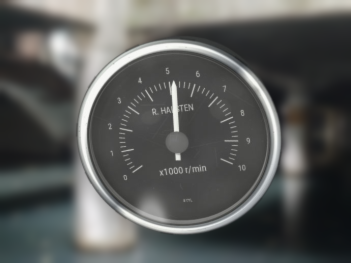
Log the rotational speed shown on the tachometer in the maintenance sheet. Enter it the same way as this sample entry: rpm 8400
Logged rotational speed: rpm 5200
